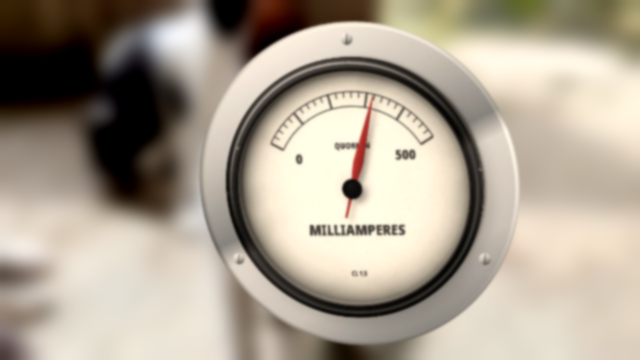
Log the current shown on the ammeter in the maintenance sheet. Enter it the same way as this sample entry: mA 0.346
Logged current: mA 320
